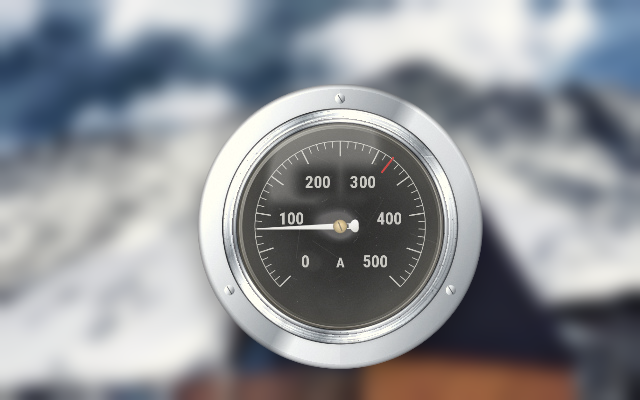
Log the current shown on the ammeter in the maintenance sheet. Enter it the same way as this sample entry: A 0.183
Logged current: A 80
